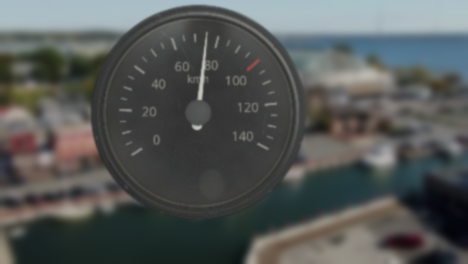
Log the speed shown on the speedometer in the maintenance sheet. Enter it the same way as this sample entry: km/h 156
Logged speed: km/h 75
